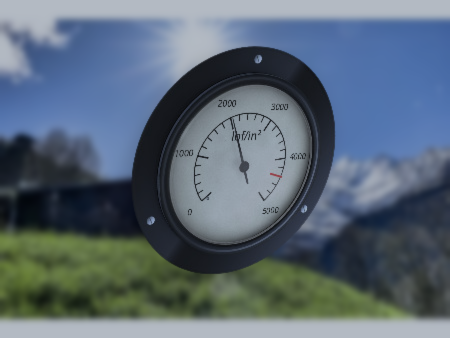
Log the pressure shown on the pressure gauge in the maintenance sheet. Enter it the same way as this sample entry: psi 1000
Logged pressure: psi 2000
